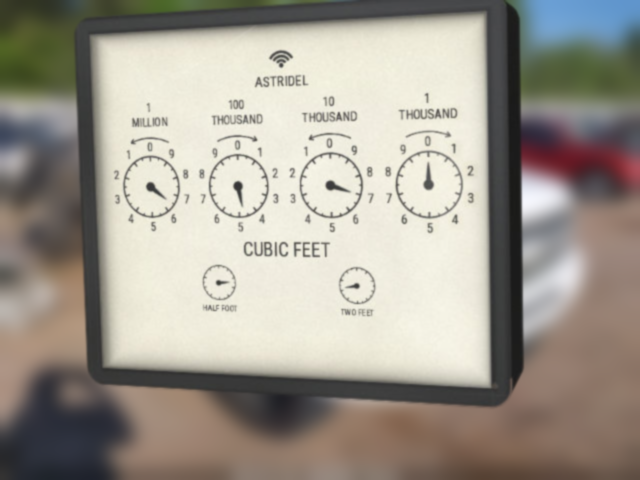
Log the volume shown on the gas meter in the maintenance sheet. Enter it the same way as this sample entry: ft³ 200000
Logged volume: ft³ 647000
